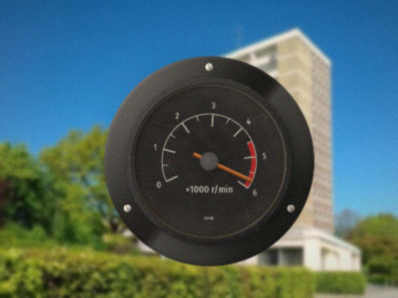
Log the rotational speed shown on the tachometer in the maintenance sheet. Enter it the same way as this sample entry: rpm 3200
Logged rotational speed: rpm 5750
